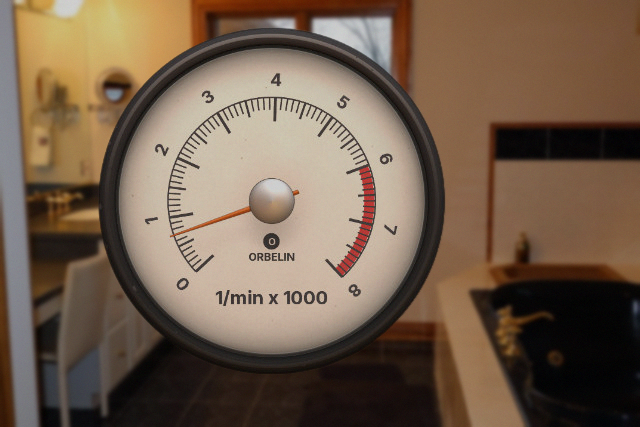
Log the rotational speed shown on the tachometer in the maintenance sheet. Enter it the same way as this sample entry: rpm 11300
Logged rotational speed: rpm 700
